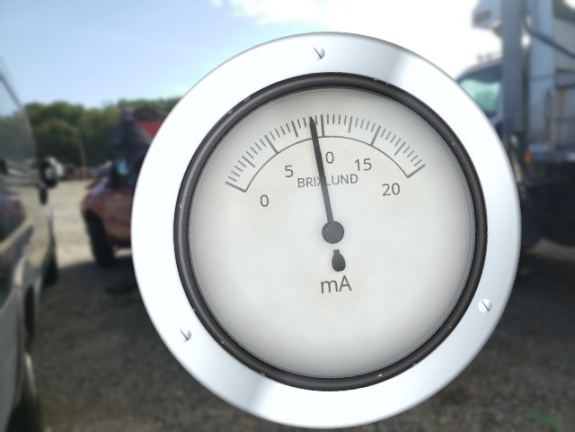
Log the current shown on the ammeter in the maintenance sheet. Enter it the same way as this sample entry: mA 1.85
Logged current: mA 9
